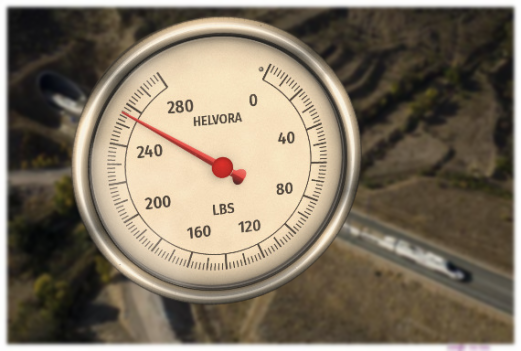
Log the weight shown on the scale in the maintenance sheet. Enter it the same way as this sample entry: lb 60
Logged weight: lb 256
